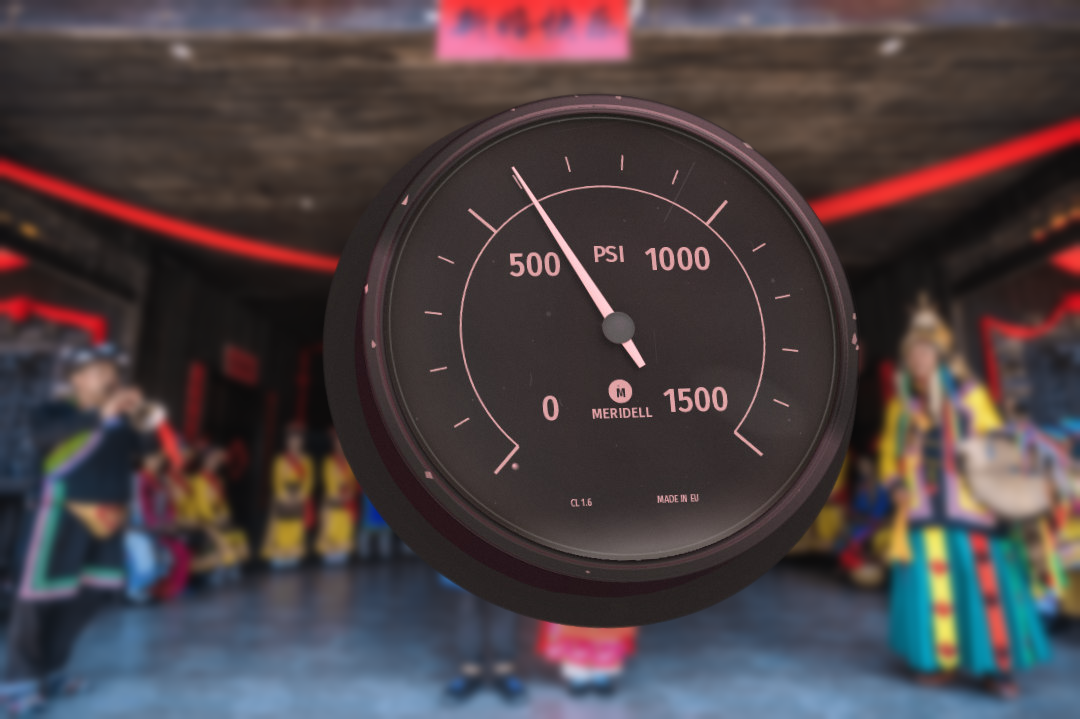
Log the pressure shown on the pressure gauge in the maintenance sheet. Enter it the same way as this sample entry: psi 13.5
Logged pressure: psi 600
